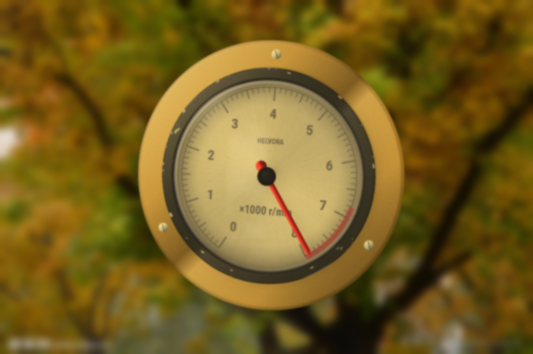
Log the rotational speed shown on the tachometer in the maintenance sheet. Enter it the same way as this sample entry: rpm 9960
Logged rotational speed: rpm 7900
